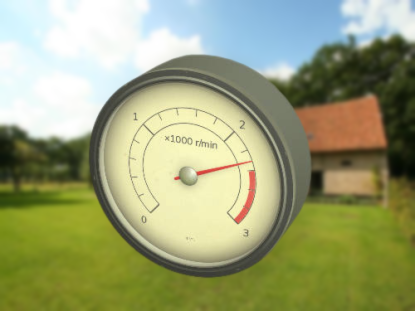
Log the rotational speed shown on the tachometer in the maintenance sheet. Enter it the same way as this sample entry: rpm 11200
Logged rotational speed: rpm 2300
